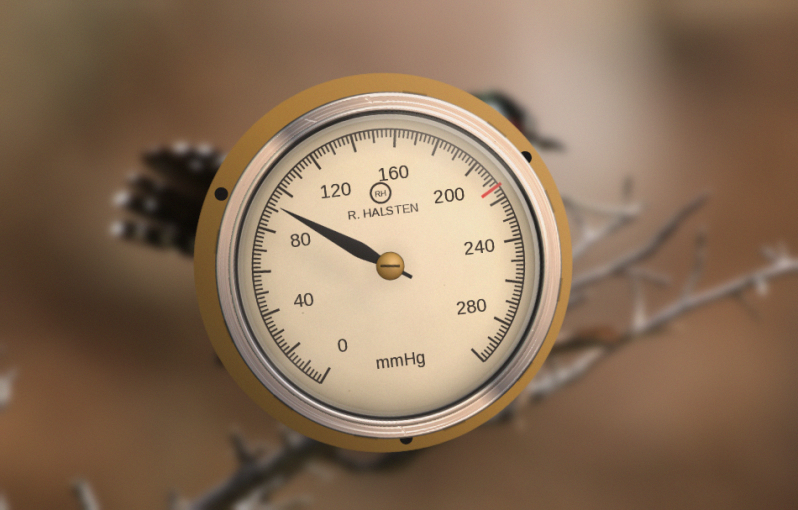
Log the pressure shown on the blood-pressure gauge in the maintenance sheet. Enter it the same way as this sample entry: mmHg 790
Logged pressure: mmHg 92
